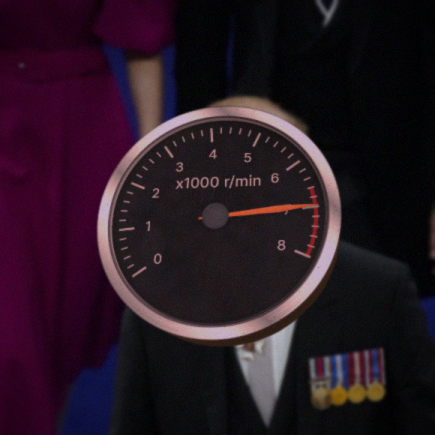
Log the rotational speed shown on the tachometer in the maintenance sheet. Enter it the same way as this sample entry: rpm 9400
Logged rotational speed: rpm 7000
